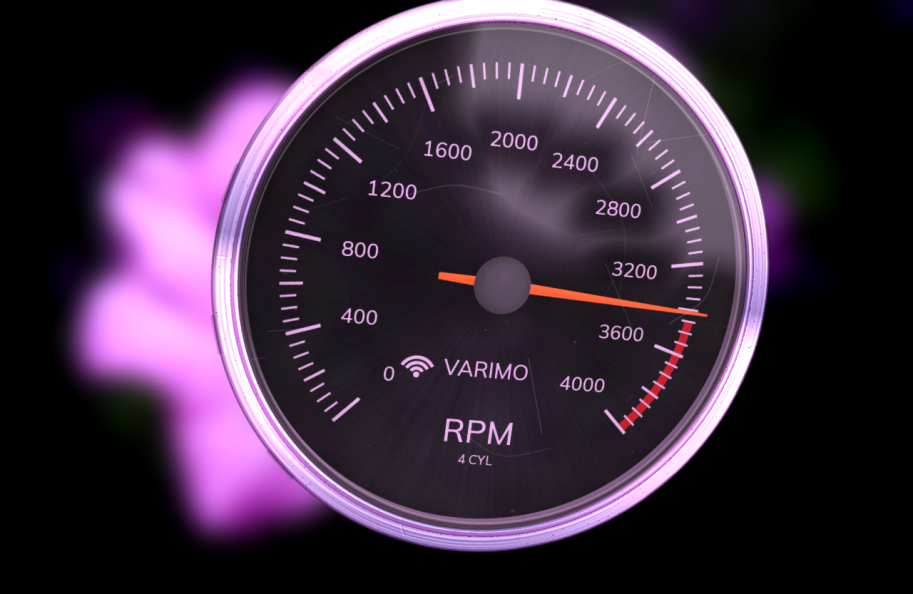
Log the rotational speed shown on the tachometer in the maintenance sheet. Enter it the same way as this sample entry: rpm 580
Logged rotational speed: rpm 3400
